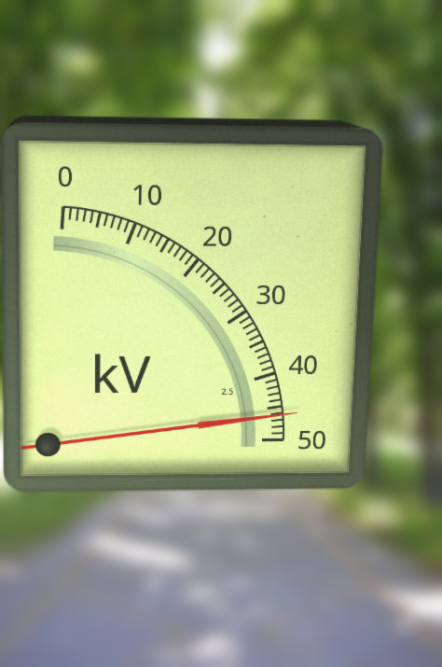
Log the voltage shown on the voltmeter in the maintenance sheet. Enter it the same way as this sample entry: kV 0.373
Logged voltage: kV 46
